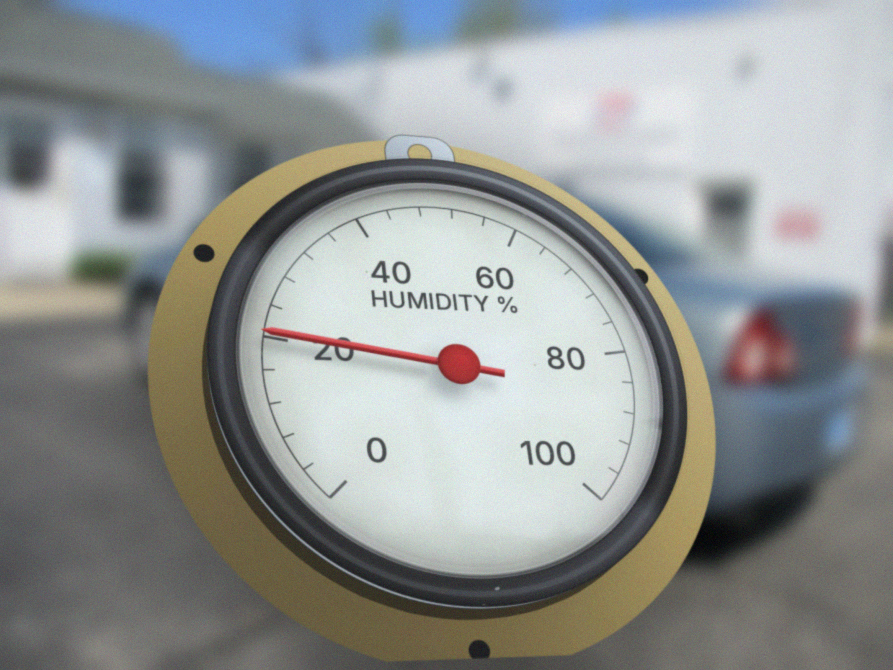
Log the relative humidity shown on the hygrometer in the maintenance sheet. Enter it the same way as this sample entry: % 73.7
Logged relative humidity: % 20
